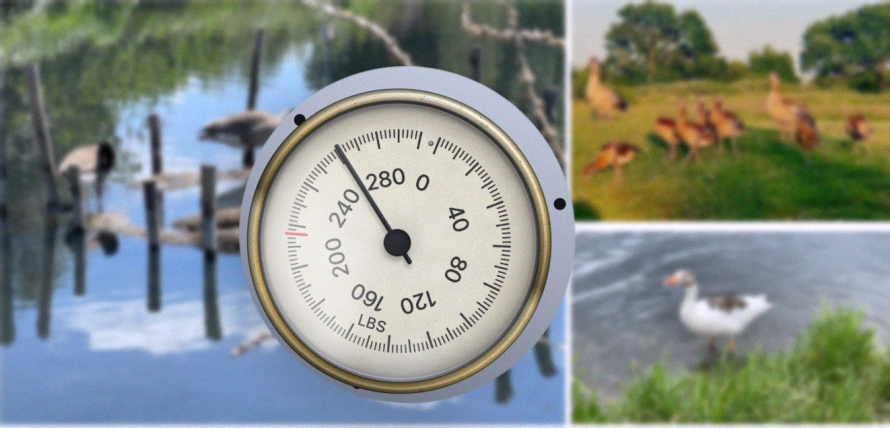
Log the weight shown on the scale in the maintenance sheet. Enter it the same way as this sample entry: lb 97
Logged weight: lb 262
